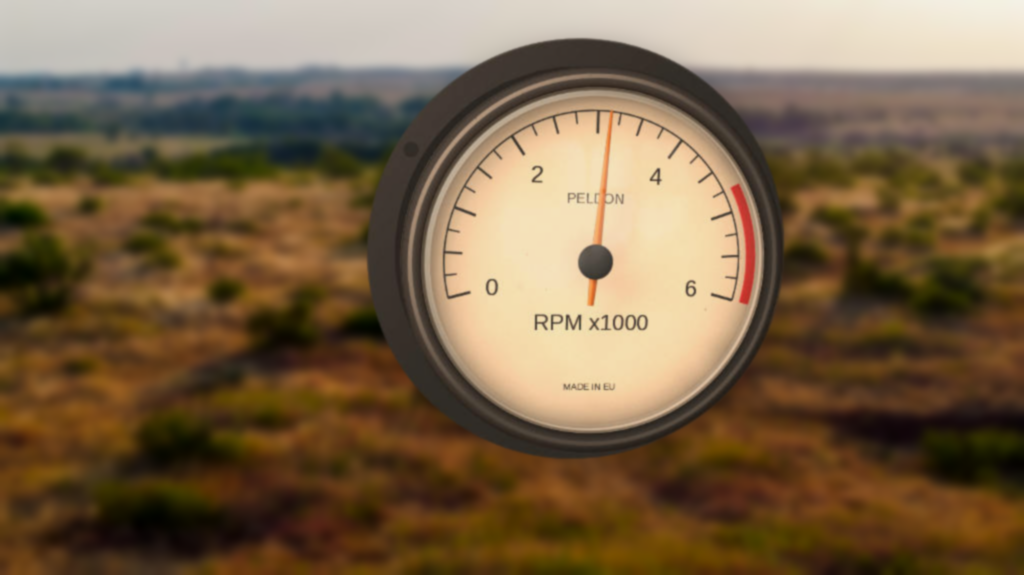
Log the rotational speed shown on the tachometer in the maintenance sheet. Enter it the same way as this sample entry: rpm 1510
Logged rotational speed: rpm 3125
